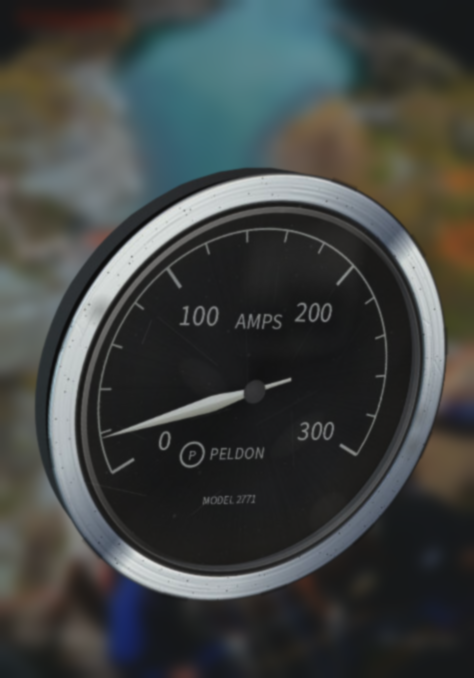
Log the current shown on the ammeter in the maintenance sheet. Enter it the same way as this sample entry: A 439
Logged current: A 20
